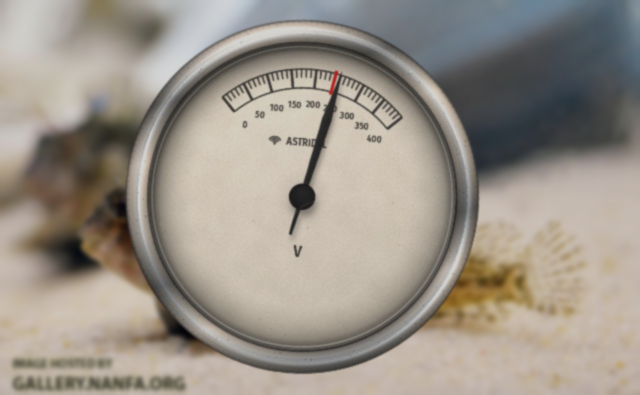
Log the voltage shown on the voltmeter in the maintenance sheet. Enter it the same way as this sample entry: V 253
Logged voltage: V 250
